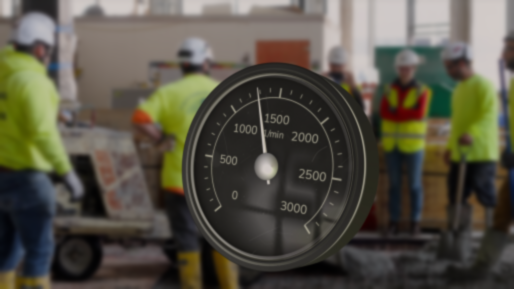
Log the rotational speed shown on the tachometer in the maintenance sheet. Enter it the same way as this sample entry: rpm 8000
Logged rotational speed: rpm 1300
